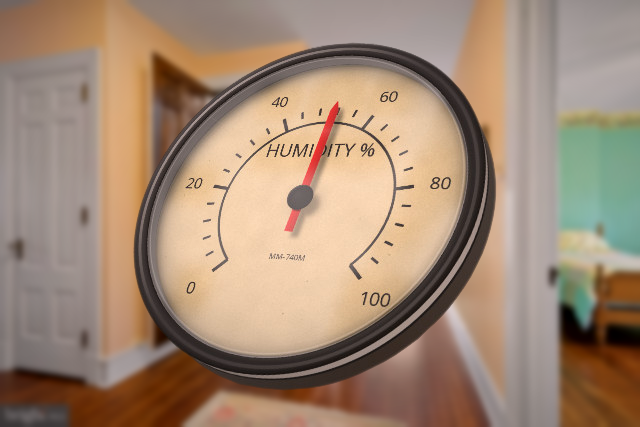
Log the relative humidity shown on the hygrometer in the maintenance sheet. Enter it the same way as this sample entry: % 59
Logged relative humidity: % 52
